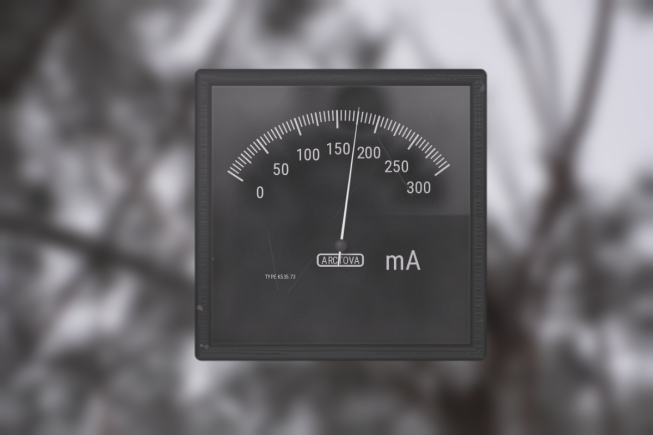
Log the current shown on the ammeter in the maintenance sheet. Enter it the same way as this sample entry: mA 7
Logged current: mA 175
